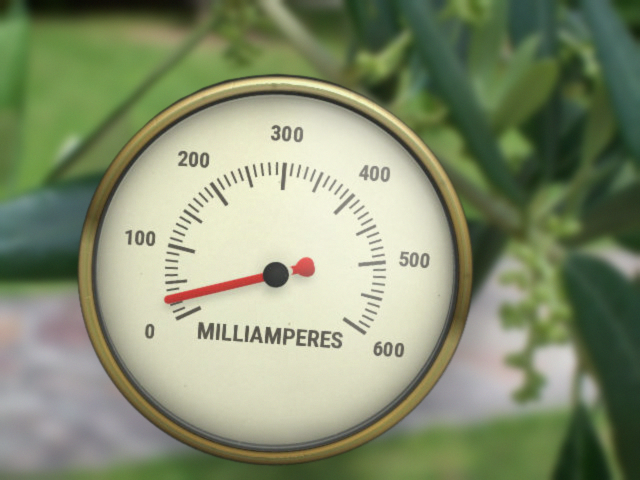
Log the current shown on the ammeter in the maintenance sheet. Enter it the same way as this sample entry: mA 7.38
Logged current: mA 30
